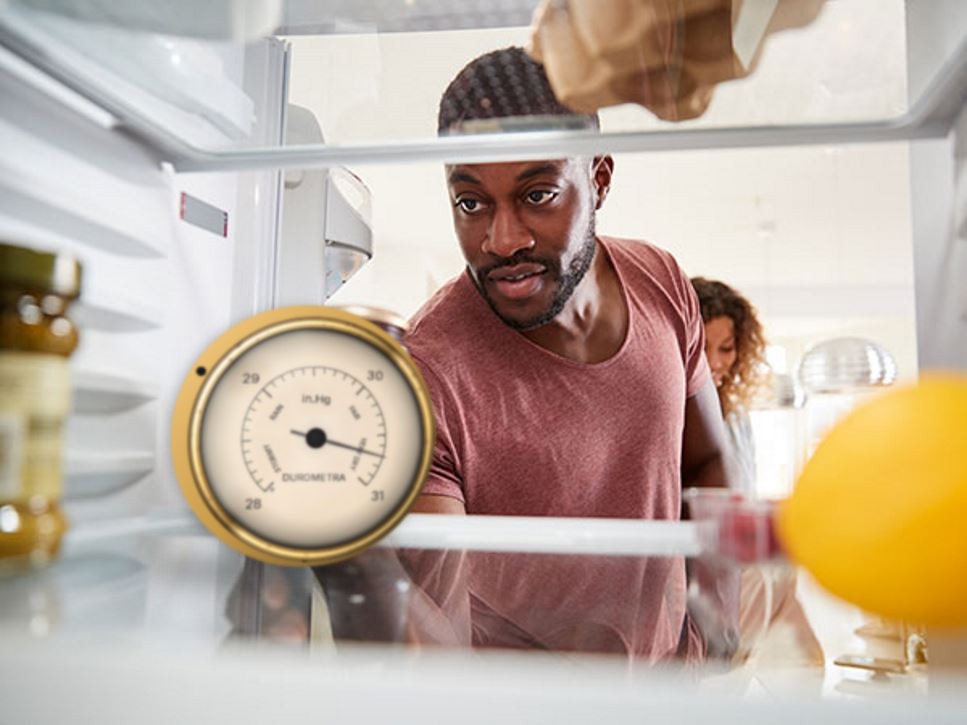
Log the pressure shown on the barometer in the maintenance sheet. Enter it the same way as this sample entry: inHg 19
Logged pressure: inHg 30.7
